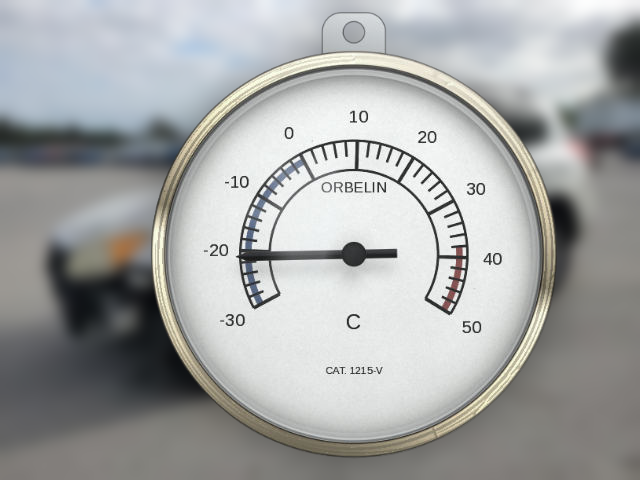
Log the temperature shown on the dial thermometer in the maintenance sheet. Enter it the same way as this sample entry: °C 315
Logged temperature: °C -21
